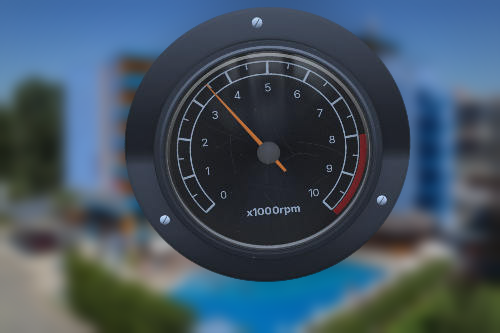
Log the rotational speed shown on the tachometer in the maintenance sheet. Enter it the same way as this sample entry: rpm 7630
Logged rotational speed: rpm 3500
